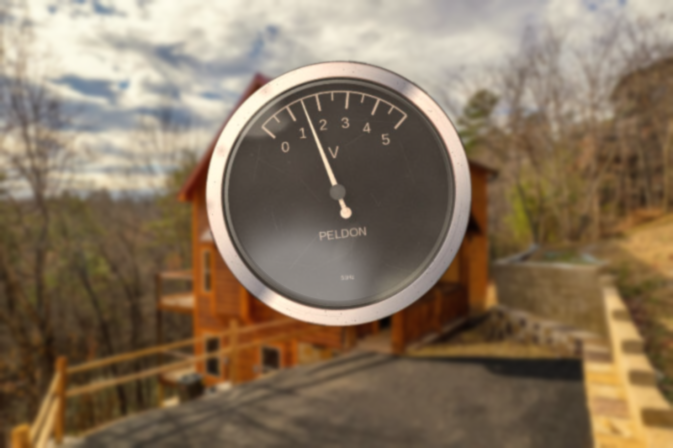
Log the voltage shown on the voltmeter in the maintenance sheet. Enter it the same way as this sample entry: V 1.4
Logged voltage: V 1.5
